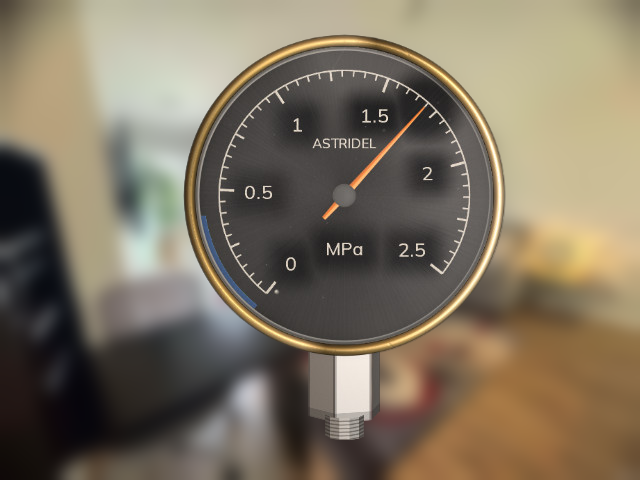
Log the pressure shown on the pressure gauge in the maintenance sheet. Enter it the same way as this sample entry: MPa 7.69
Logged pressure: MPa 1.7
